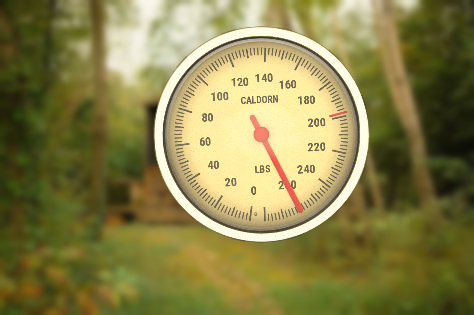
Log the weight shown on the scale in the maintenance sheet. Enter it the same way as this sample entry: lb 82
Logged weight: lb 260
